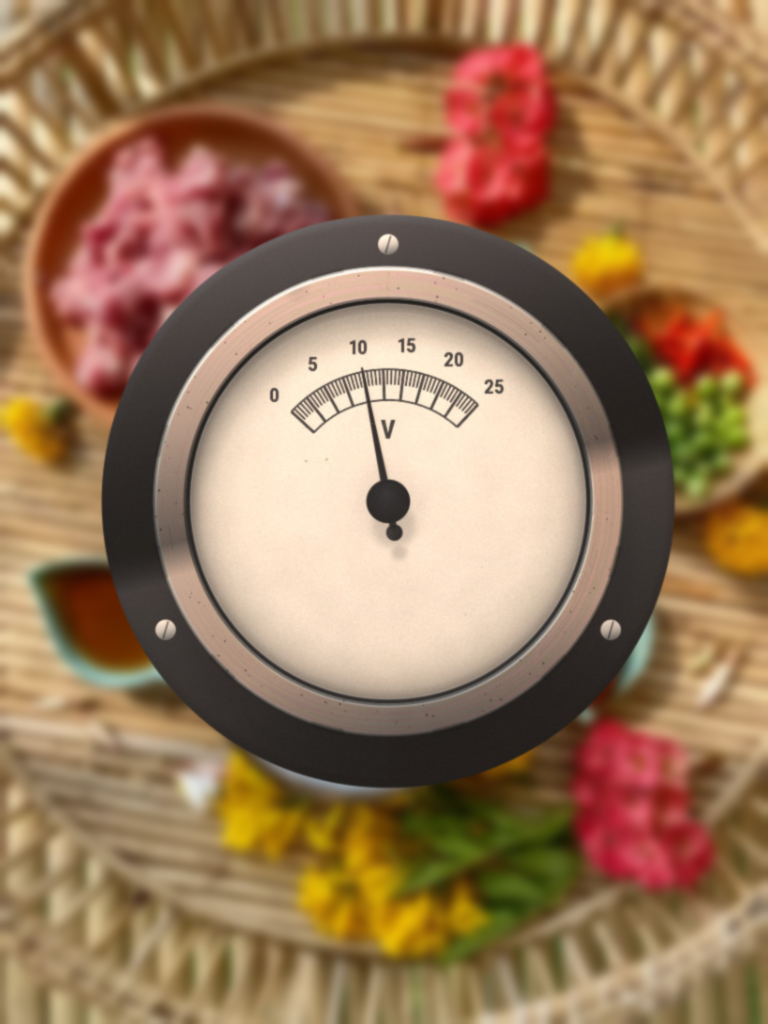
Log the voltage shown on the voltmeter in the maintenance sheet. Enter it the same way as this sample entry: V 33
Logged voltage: V 10
